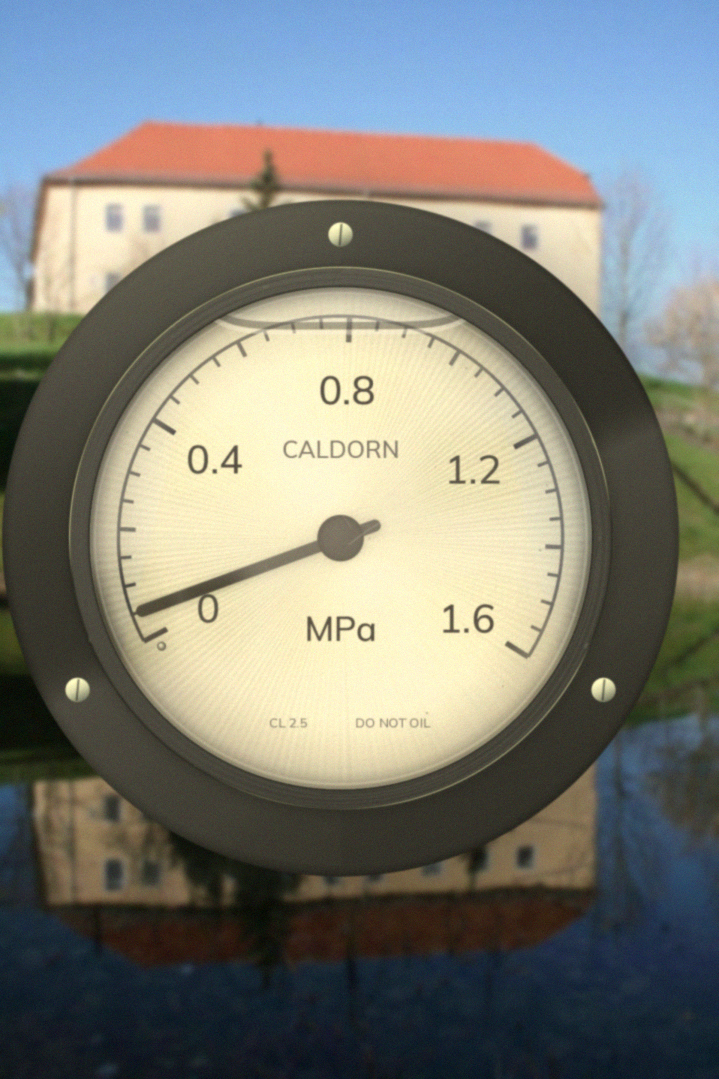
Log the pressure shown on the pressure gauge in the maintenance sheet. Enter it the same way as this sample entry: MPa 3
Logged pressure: MPa 0.05
